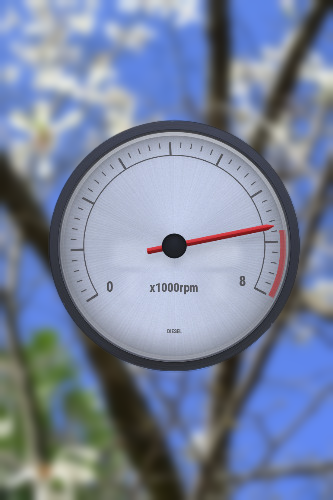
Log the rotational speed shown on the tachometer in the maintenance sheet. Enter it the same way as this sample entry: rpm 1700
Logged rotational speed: rpm 6700
